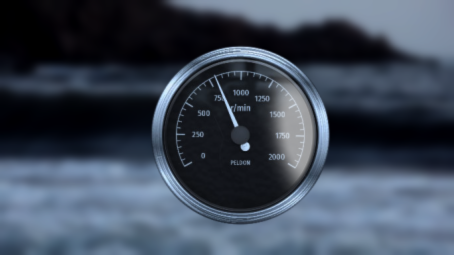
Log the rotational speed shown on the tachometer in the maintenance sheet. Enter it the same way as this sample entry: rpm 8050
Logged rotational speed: rpm 800
